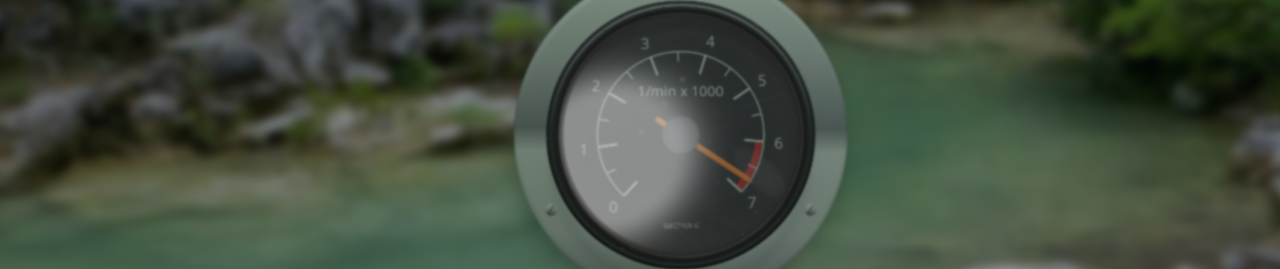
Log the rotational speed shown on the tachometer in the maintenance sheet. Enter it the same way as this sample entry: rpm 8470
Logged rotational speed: rpm 6750
